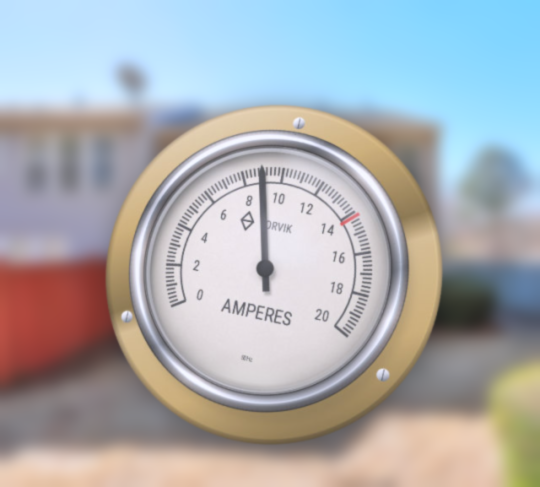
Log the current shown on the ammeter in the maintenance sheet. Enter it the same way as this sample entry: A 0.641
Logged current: A 9
